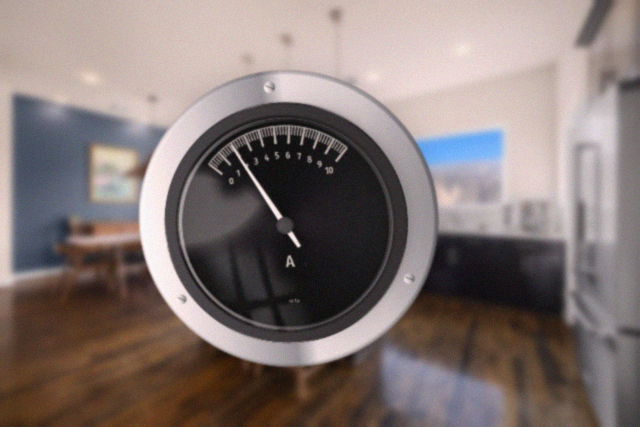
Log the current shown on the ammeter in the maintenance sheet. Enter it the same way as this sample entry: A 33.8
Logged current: A 2
